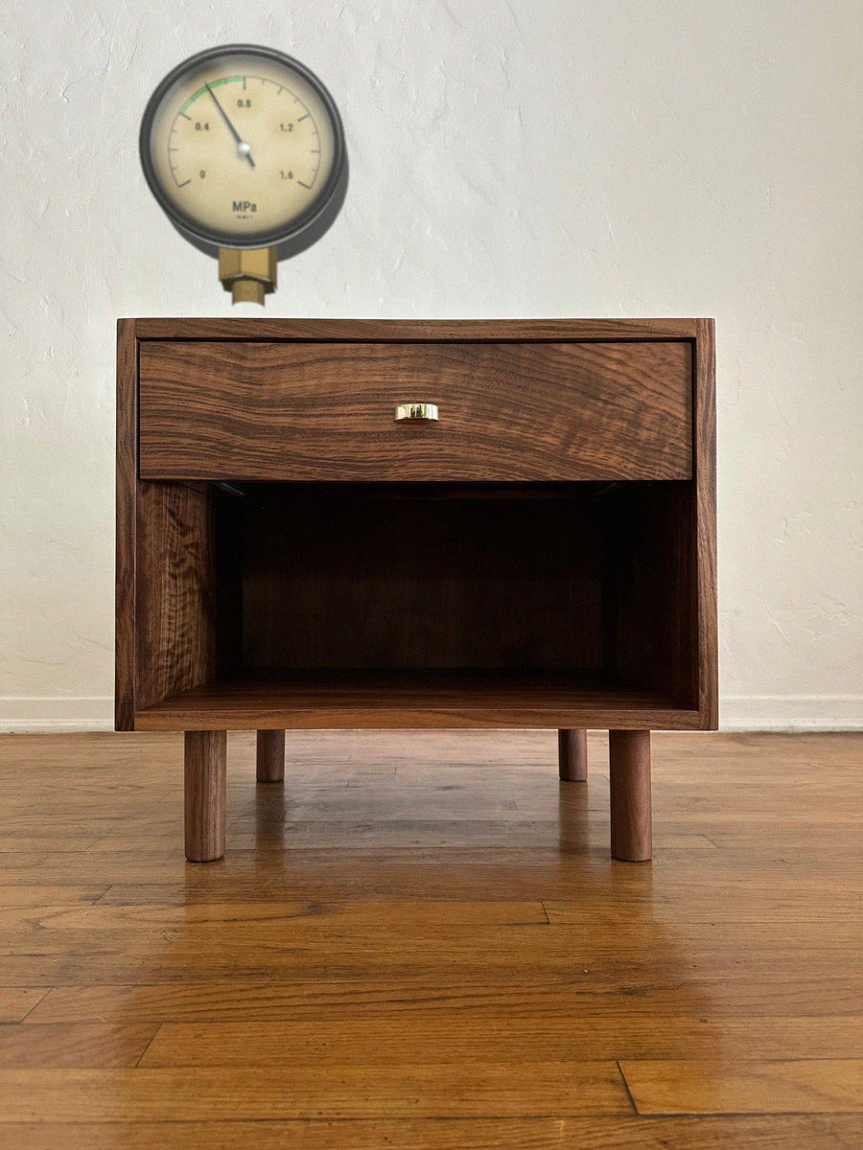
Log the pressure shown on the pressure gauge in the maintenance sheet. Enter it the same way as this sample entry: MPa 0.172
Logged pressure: MPa 0.6
